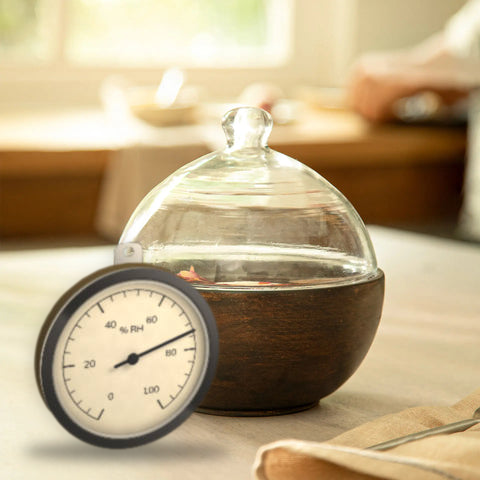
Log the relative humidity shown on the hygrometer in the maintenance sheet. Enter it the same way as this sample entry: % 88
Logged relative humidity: % 74
